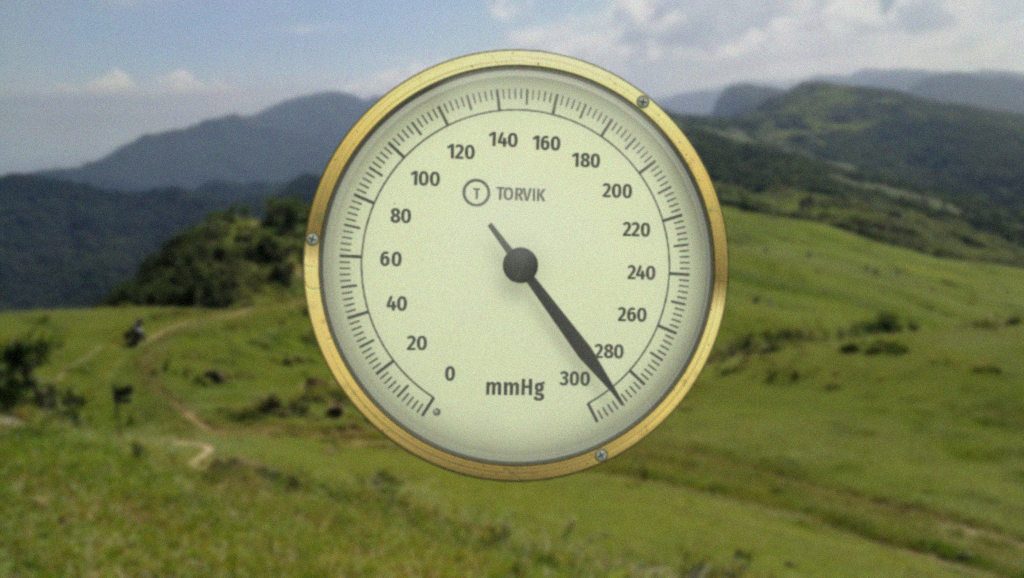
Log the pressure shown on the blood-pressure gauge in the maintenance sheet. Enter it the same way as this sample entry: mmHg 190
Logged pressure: mmHg 290
